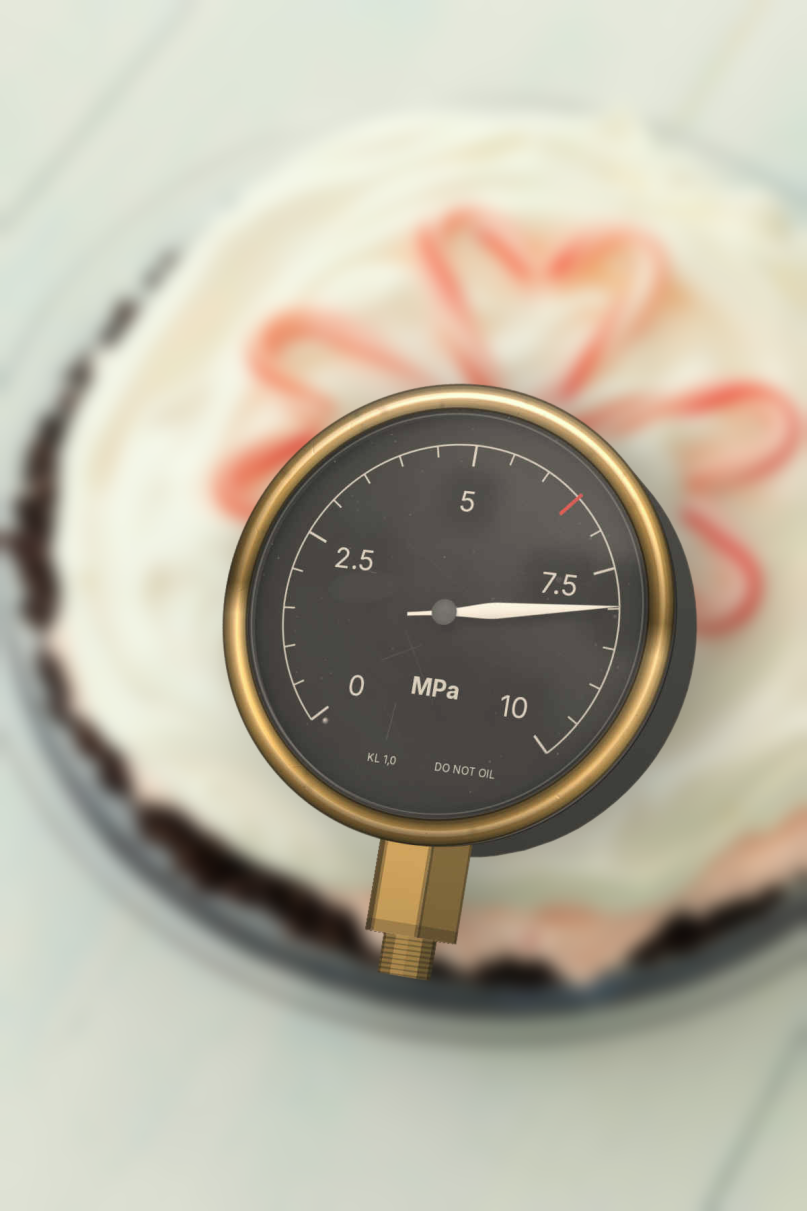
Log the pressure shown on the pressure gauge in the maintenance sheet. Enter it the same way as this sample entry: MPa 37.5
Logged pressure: MPa 8
